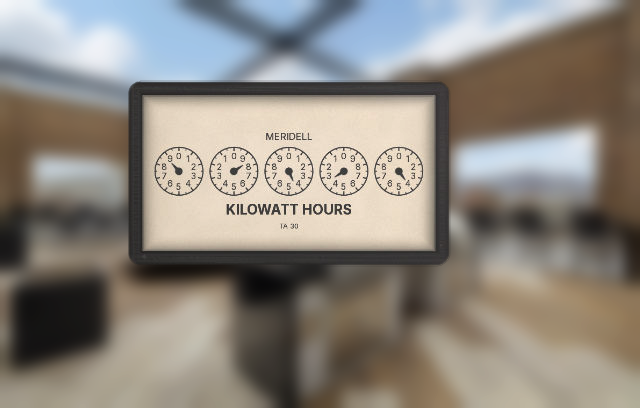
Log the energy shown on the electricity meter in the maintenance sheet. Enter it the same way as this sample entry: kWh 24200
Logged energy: kWh 88434
